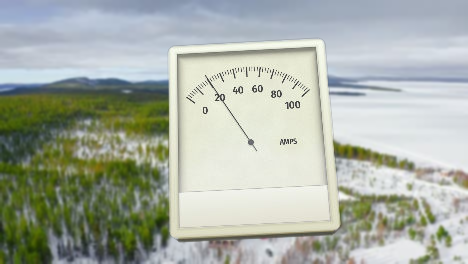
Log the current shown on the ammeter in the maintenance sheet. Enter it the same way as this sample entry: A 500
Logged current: A 20
